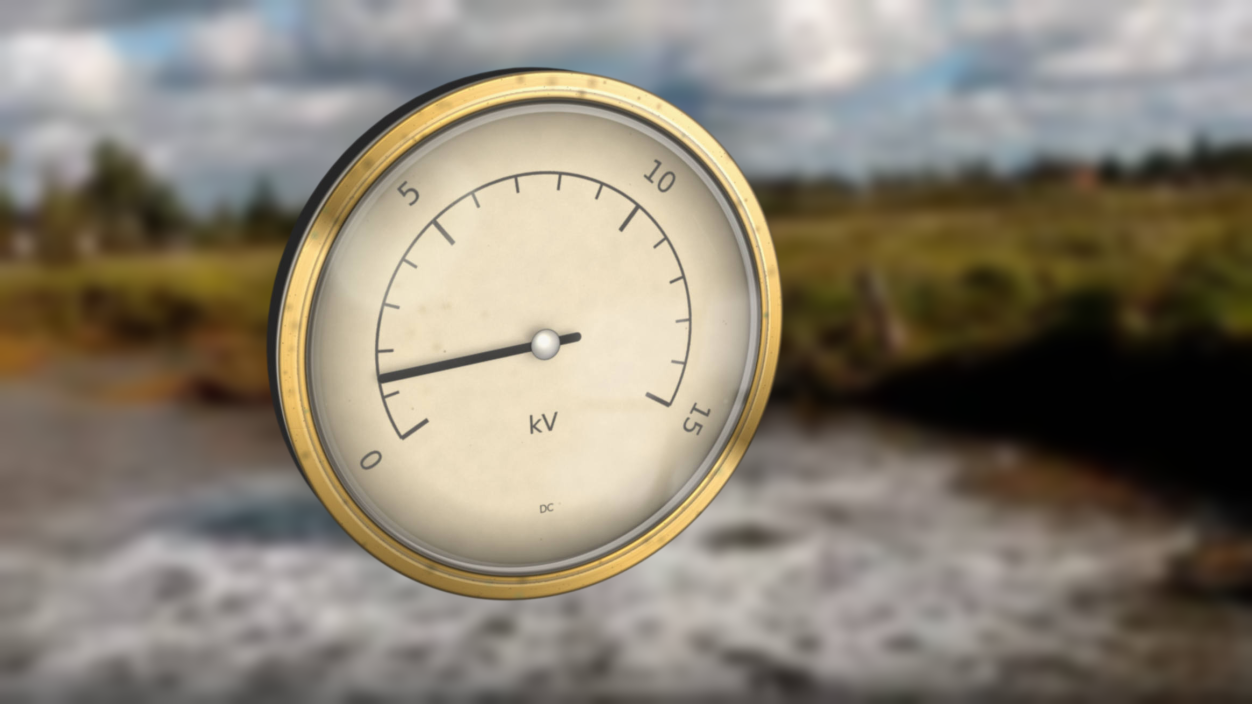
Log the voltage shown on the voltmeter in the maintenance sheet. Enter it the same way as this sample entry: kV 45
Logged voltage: kV 1.5
